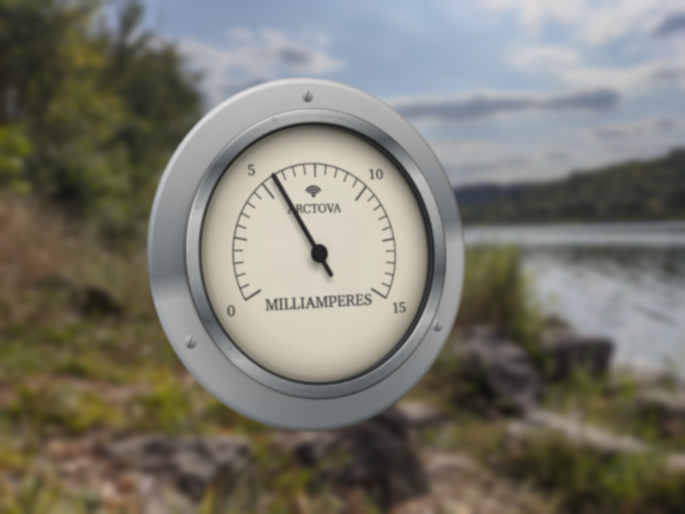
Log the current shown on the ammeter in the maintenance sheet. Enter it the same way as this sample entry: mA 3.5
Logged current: mA 5.5
